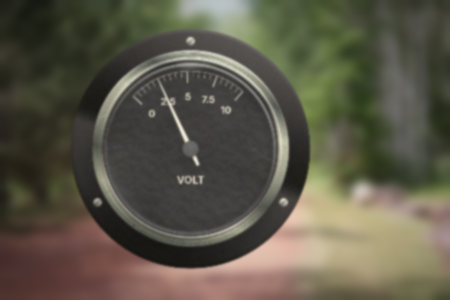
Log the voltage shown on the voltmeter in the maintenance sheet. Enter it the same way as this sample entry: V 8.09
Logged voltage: V 2.5
